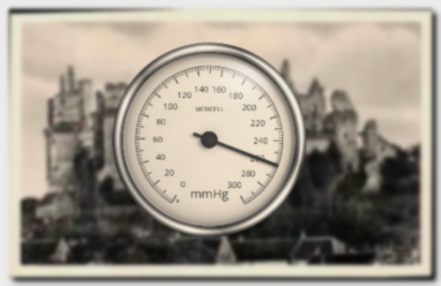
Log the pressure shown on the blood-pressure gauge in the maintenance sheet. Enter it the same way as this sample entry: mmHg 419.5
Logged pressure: mmHg 260
